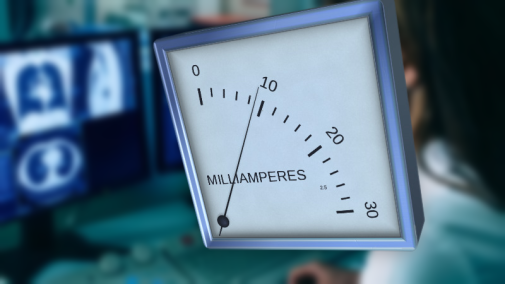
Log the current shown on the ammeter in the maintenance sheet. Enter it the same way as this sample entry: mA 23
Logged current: mA 9
